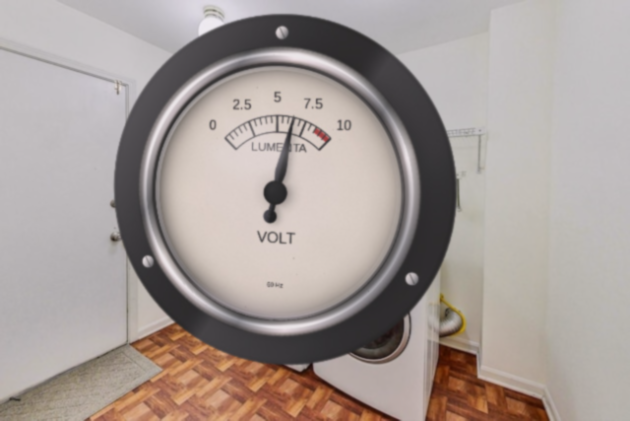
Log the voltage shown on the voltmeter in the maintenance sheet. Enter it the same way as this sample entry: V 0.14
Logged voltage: V 6.5
